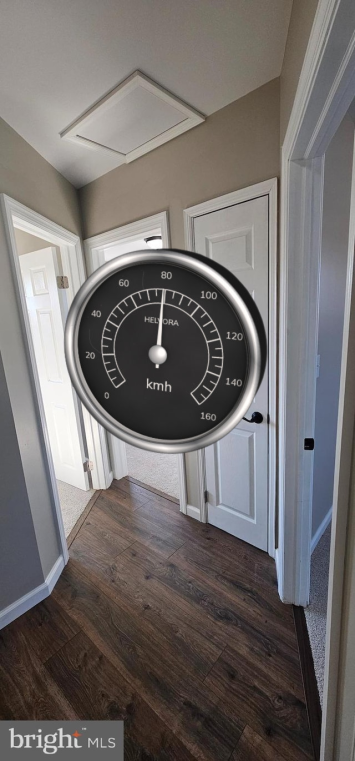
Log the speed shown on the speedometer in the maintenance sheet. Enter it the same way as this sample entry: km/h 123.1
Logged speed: km/h 80
